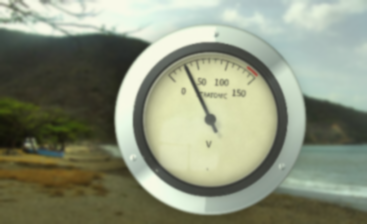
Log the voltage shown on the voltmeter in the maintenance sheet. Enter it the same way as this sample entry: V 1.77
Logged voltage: V 30
